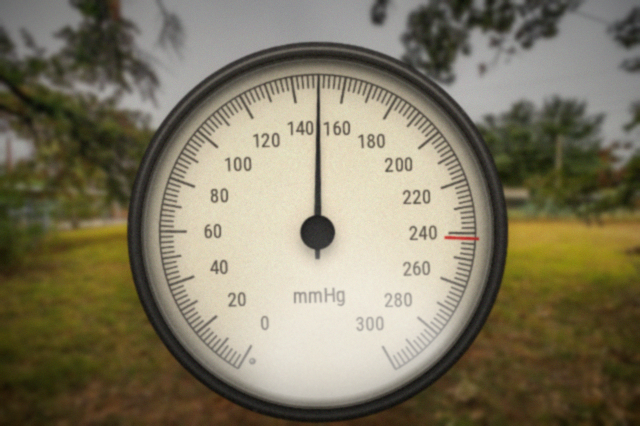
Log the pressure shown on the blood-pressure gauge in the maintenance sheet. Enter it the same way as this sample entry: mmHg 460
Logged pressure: mmHg 150
